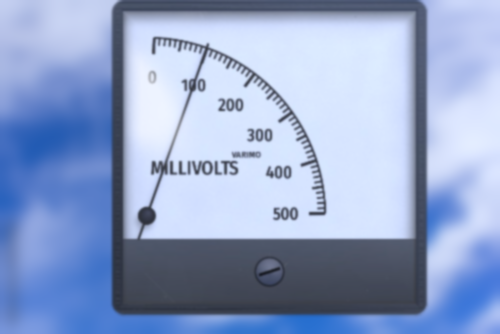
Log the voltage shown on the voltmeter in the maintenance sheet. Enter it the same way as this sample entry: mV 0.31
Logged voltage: mV 100
